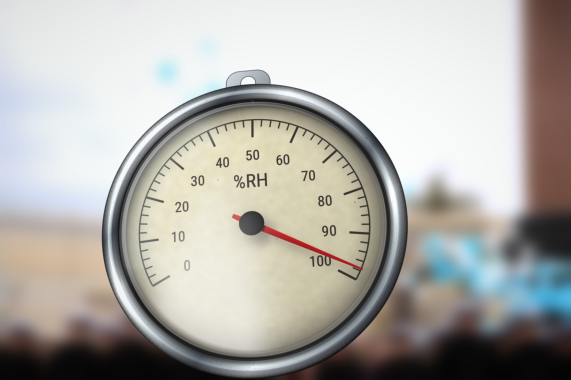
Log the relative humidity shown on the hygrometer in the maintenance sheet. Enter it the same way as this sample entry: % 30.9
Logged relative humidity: % 98
